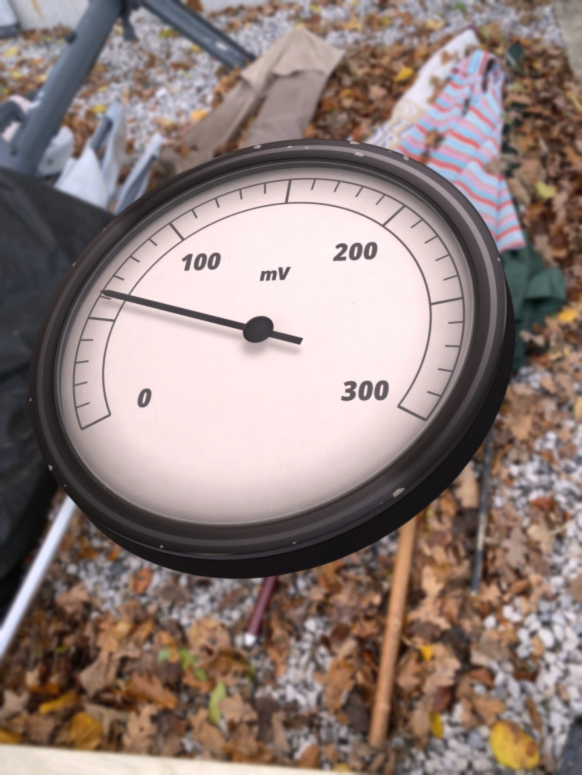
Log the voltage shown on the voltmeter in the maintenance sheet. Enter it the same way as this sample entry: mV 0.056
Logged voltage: mV 60
